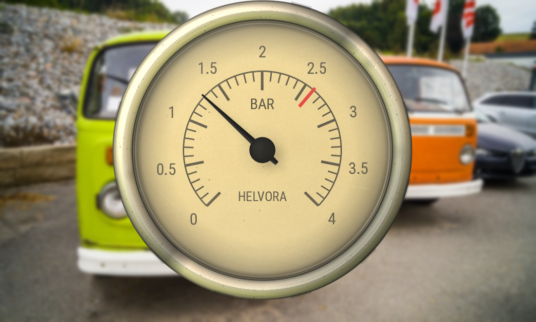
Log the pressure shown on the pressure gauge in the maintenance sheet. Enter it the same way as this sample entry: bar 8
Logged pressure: bar 1.3
